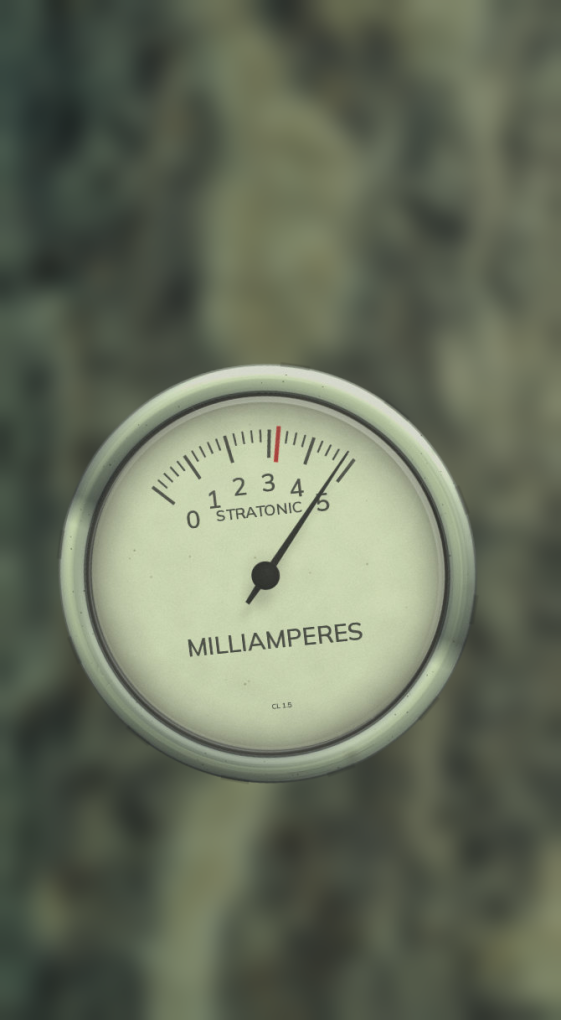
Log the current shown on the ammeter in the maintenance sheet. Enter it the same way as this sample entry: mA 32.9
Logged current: mA 4.8
